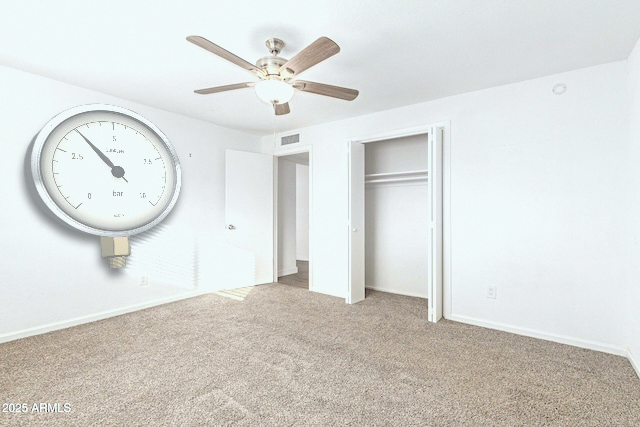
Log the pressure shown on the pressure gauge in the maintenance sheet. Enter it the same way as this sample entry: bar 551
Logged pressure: bar 3.5
